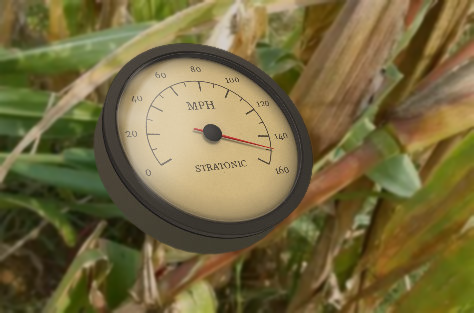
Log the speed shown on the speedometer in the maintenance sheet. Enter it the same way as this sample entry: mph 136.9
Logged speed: mph 150
